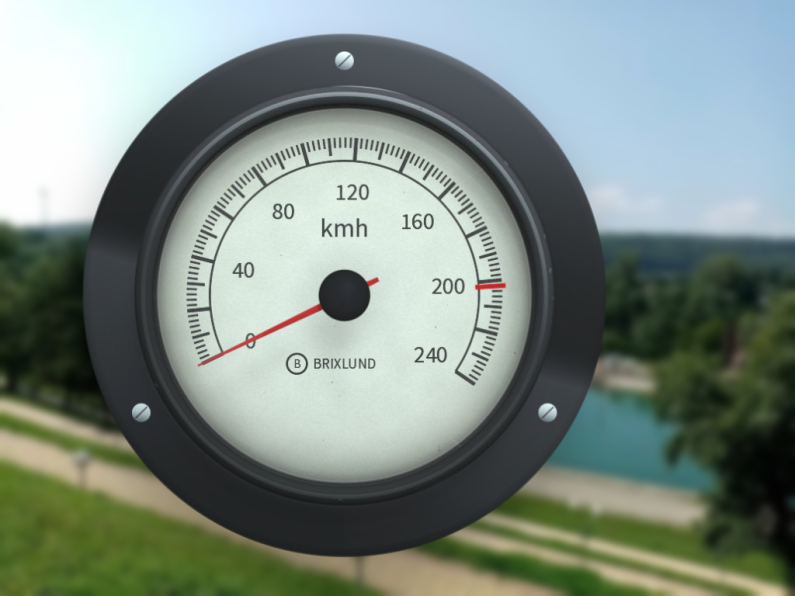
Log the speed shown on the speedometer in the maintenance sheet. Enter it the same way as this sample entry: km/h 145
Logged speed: km/h 0
